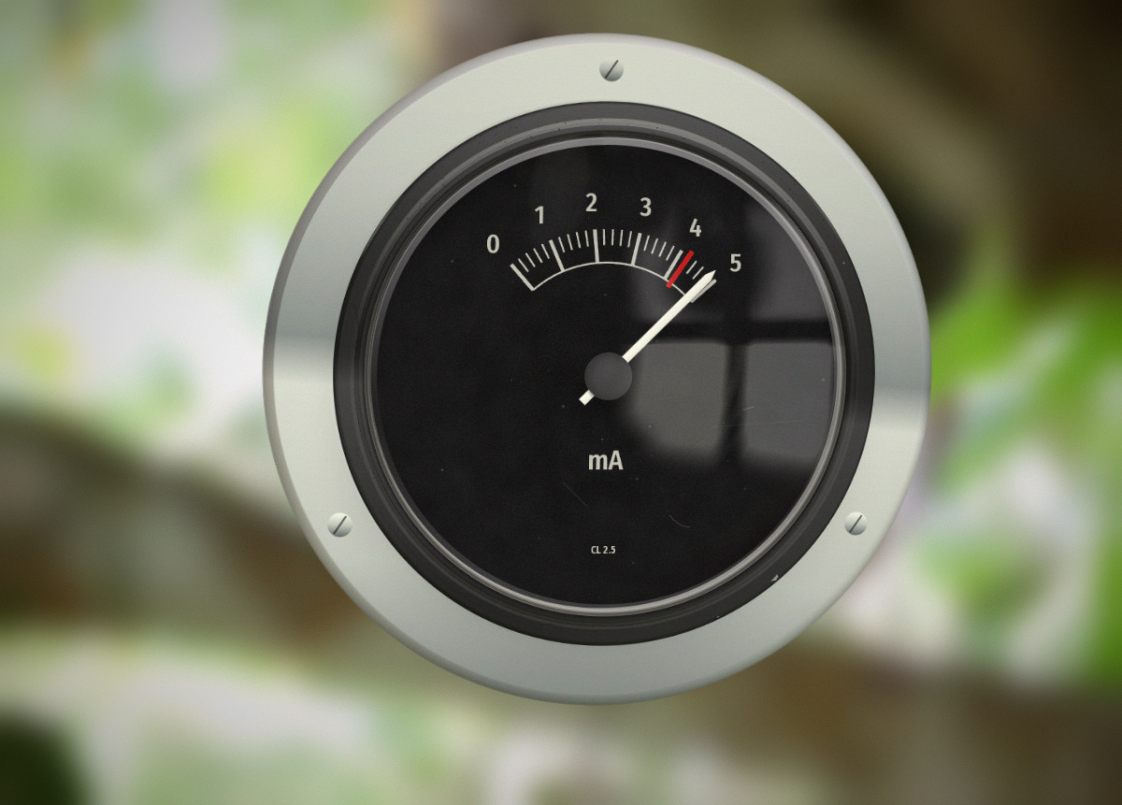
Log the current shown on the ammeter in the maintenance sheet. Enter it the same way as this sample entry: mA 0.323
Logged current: mA 4.8
